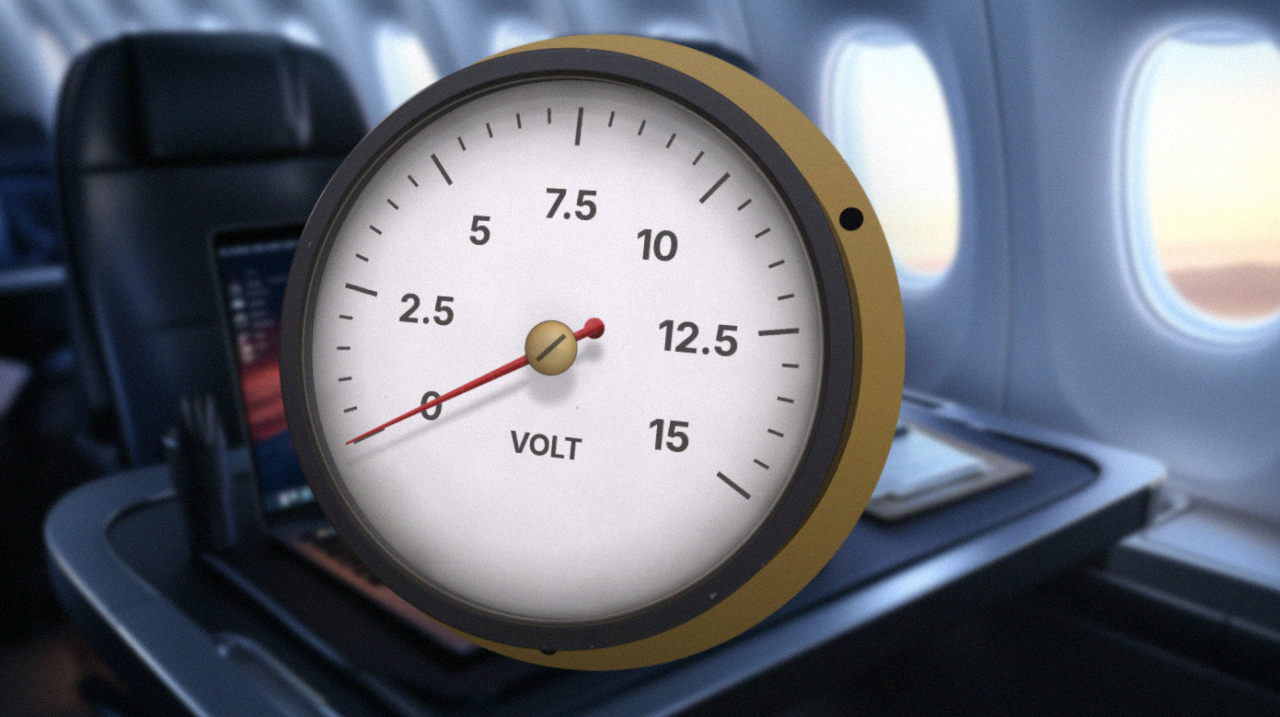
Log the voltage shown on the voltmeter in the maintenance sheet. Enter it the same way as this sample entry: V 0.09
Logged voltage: V 0
